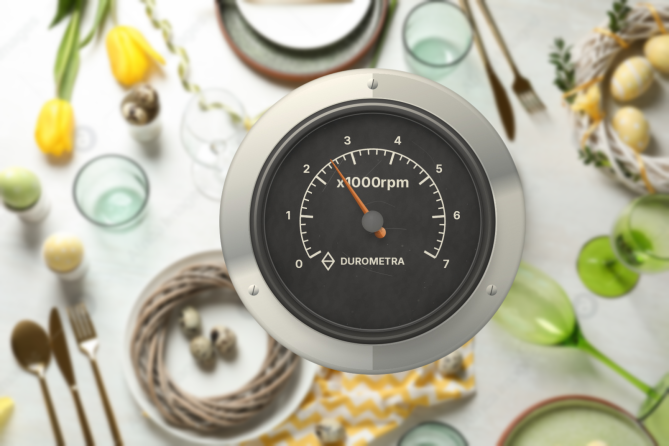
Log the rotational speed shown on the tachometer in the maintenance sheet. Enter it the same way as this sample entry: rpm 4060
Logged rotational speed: rpm 2500
